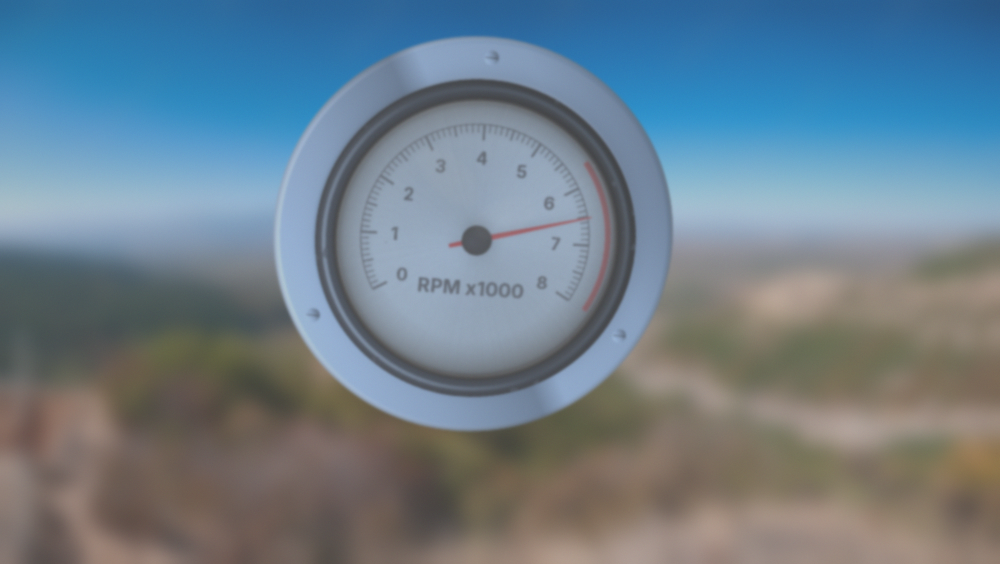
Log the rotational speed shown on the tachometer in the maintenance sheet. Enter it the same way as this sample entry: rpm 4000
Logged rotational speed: rpm 6500
